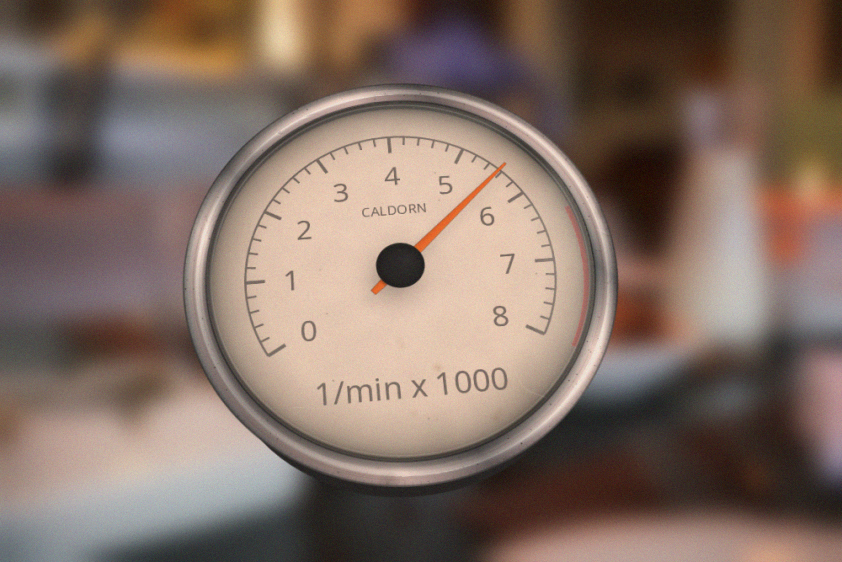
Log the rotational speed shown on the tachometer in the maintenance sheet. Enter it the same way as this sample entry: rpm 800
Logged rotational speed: rpm 5600
